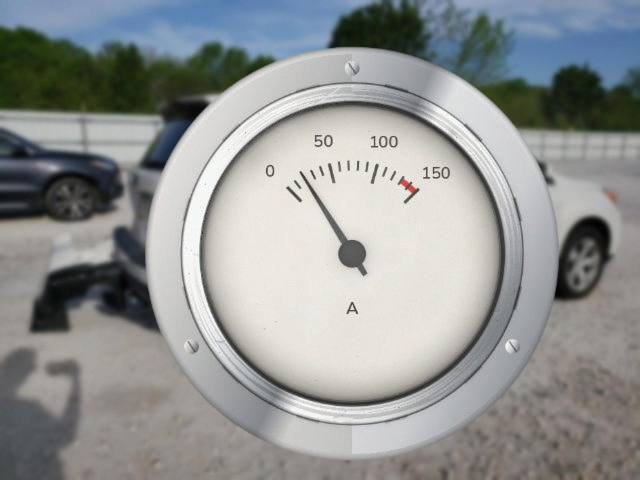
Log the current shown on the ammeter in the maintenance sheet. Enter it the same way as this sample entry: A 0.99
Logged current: A 20
